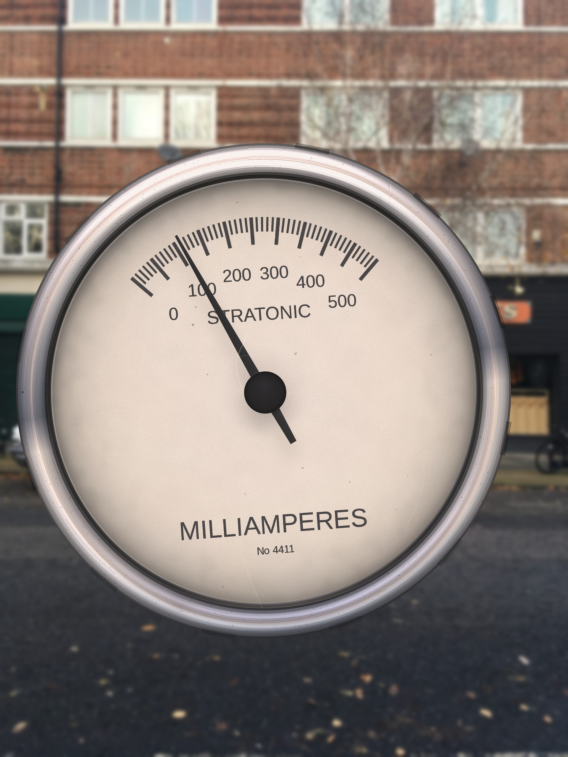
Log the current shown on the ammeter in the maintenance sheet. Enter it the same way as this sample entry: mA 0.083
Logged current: mA 110
